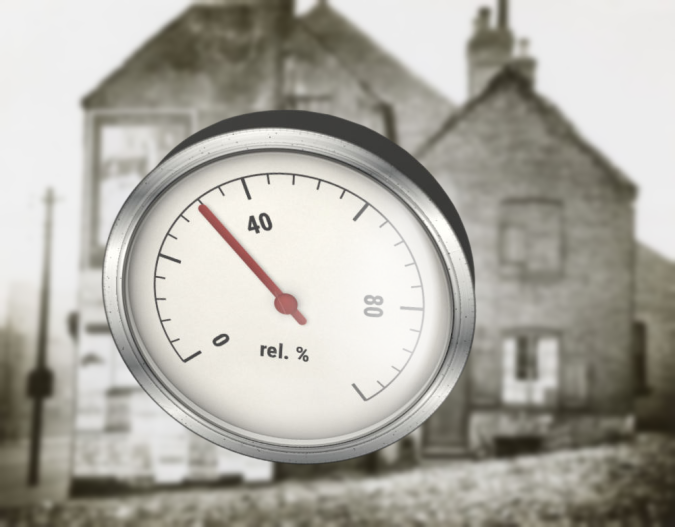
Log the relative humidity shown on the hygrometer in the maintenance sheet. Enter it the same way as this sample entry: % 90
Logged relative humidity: % 32
